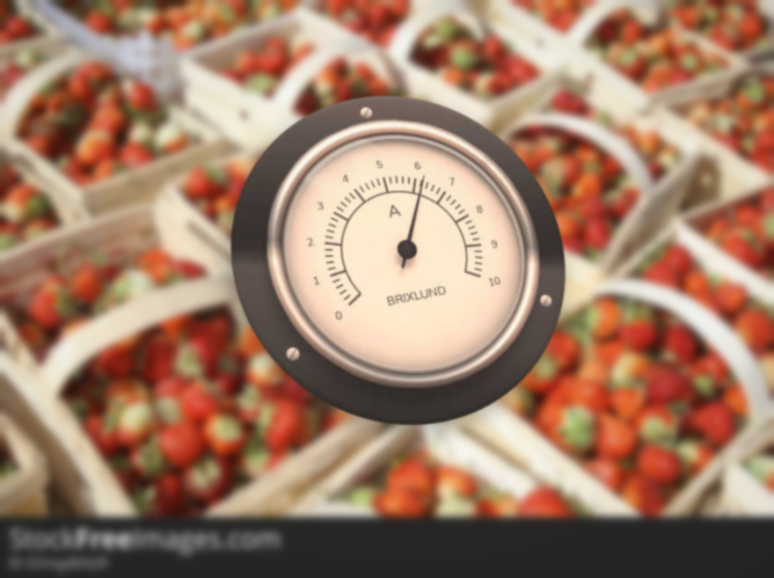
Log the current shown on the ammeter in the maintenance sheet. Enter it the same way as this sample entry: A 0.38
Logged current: A 6.2
